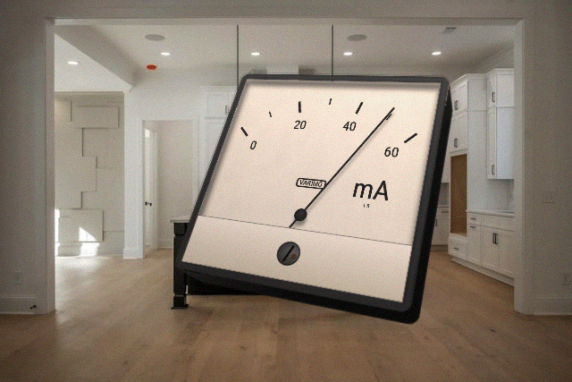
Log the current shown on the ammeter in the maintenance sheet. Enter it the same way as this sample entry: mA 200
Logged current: mA 50
